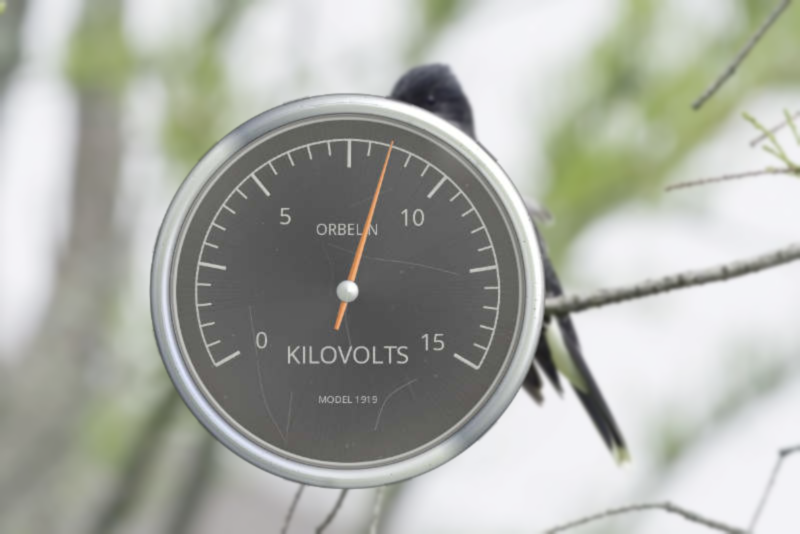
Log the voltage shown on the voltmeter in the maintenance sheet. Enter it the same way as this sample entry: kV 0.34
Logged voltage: kV 8.5
